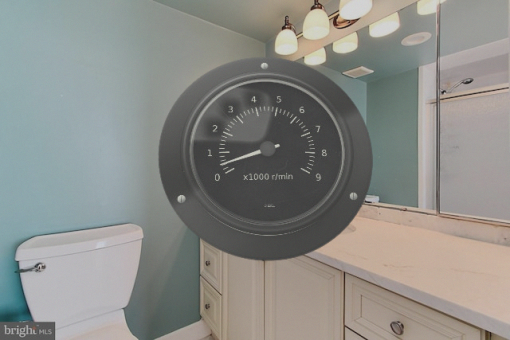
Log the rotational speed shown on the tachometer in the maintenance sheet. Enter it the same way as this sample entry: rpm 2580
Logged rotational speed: rpm 400
